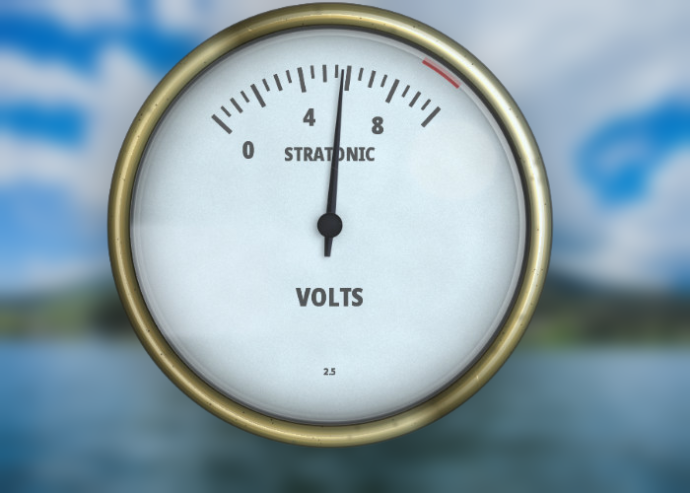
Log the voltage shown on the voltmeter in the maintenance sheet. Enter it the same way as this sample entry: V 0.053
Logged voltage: V 5.75
